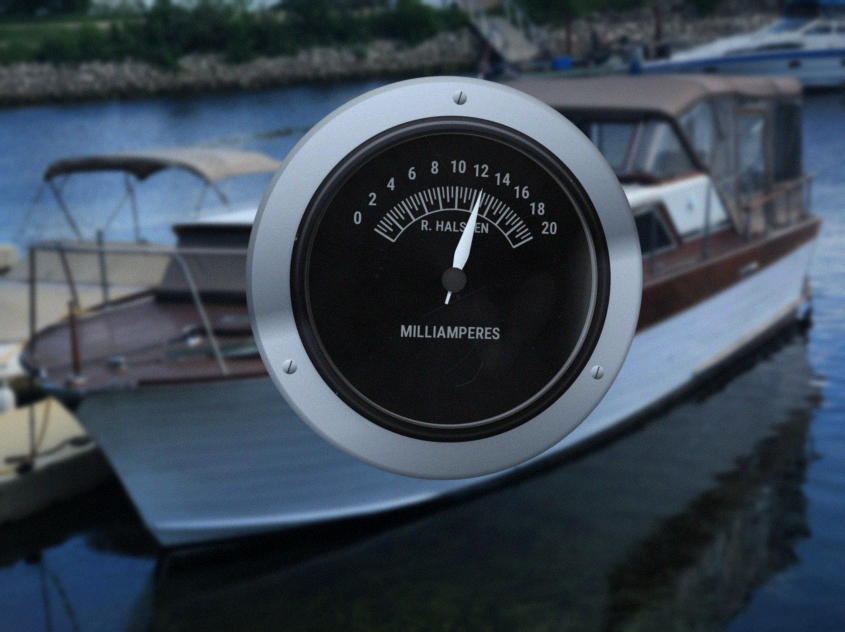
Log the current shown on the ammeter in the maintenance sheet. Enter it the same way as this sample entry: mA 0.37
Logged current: mA 12.5
